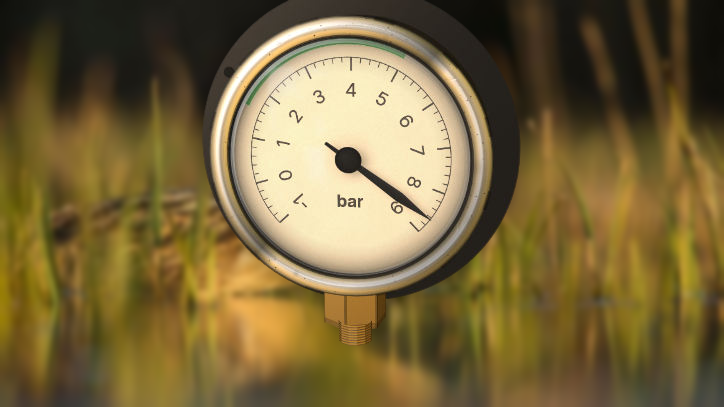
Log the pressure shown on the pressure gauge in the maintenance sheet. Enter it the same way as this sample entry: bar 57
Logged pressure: bar 8.6
